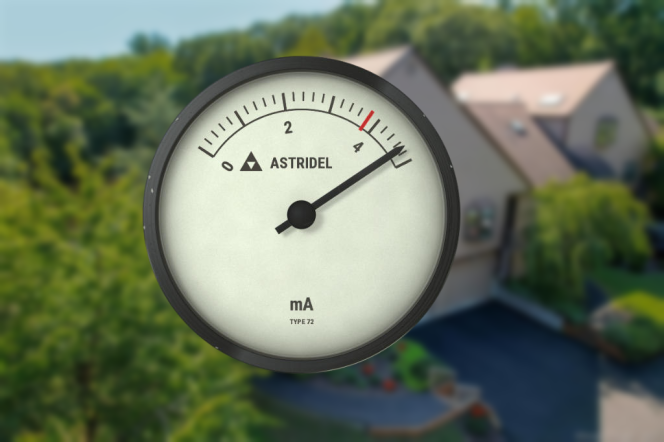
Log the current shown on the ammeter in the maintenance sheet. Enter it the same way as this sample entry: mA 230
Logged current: mA 4.7
